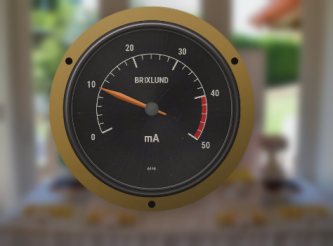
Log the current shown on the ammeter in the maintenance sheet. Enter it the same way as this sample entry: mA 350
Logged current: mA 10
